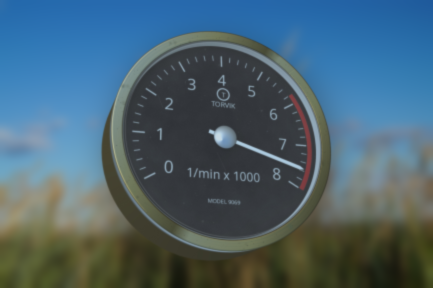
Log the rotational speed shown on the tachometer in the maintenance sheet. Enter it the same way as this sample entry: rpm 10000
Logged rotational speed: rpm 7600
